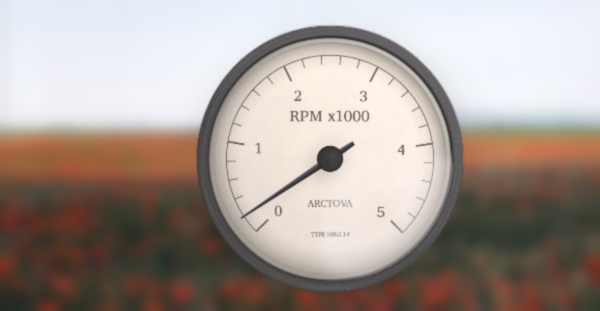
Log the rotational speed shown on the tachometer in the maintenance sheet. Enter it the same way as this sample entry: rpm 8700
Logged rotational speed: rpm 200
